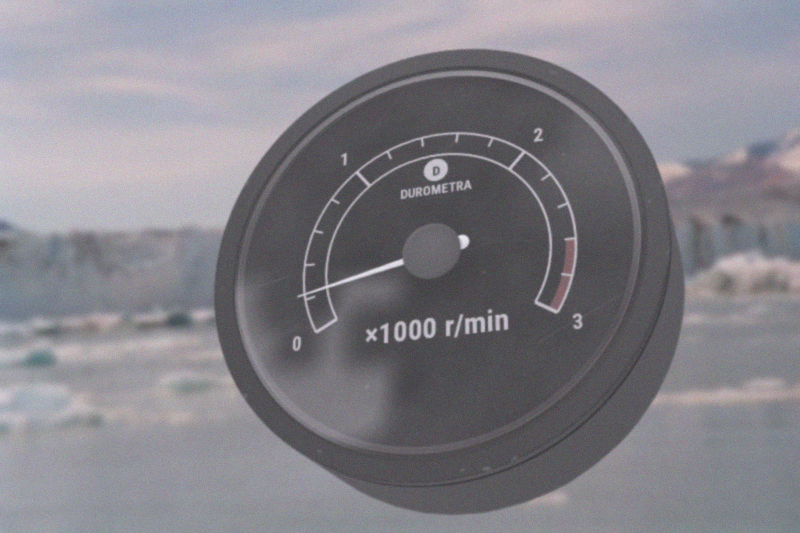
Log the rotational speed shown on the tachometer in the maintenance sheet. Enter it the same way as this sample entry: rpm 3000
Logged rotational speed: rpm 200
